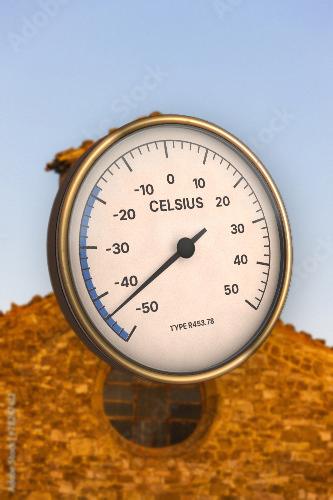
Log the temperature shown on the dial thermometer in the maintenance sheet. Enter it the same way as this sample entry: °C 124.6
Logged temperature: °C -44
